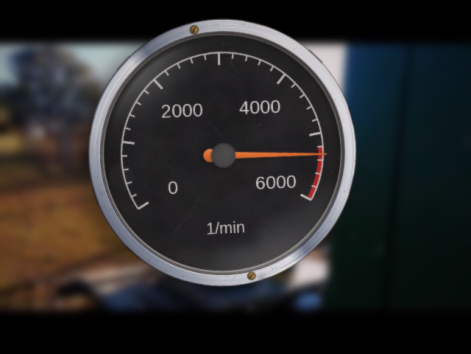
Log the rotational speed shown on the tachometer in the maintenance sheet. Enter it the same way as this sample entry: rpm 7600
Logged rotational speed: rpm 5300
